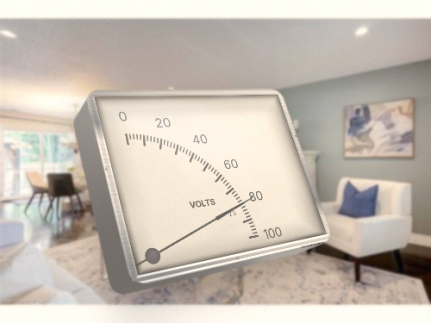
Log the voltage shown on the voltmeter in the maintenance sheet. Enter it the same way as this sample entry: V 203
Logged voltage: V 80
